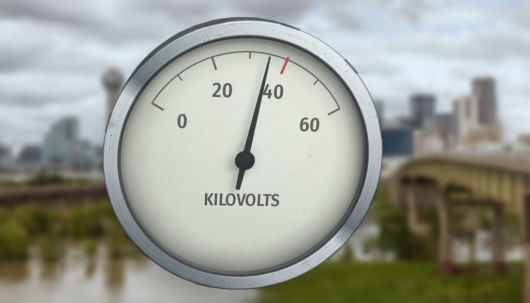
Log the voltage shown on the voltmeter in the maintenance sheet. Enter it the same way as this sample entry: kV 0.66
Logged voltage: kV 35
